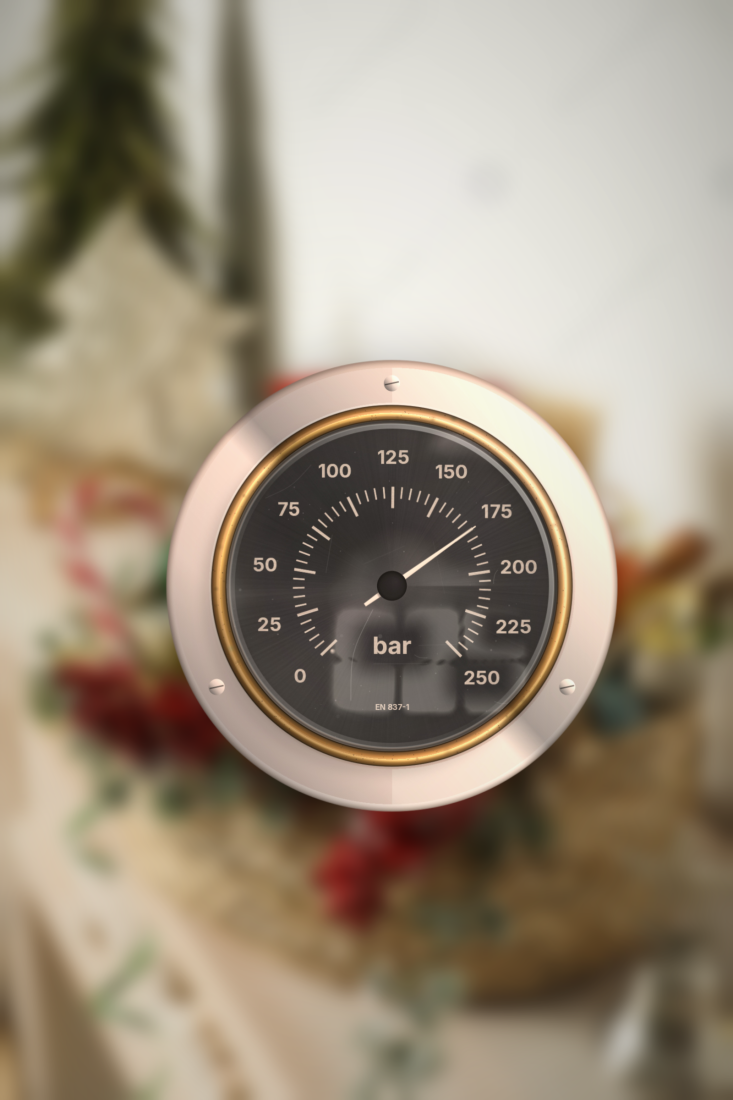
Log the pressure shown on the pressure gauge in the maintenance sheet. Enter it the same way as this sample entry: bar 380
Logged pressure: bar 175
